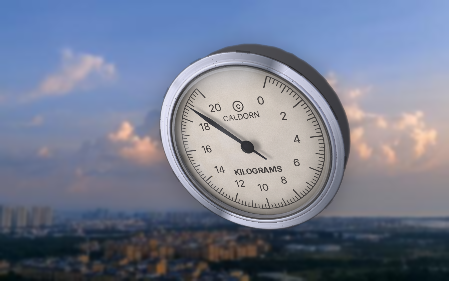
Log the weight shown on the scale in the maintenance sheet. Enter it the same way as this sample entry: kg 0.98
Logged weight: kg 19
